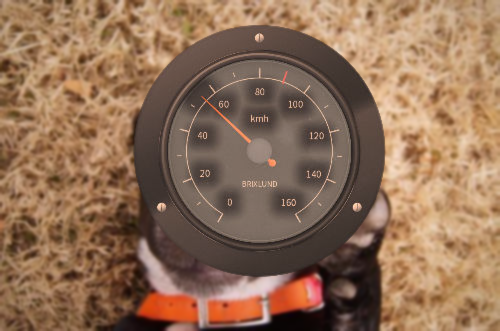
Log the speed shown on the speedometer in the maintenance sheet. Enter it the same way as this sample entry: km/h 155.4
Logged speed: km/h 55
